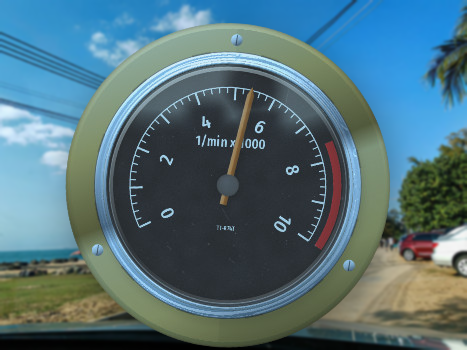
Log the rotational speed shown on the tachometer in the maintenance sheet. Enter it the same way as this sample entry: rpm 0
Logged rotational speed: rpm 5400
